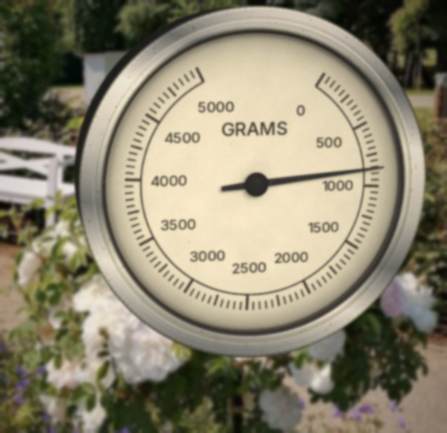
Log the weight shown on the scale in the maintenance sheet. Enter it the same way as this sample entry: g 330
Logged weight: g 850
